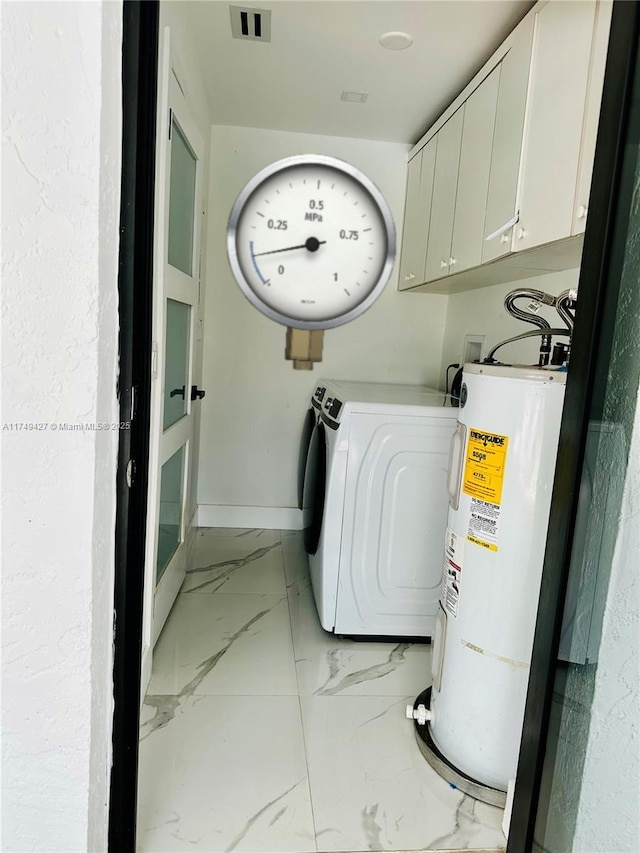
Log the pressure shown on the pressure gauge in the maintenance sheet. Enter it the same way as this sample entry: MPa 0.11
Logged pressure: MPa 0.1
